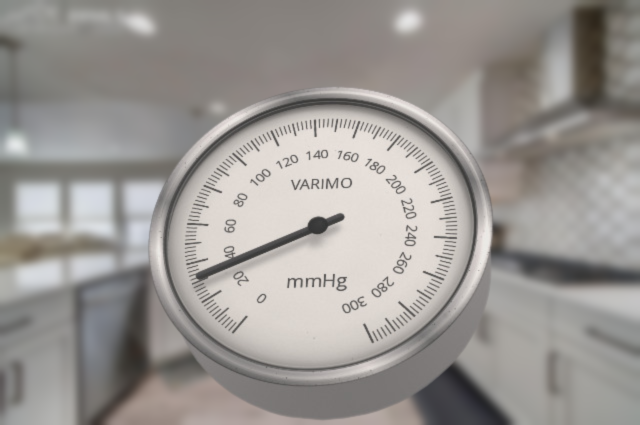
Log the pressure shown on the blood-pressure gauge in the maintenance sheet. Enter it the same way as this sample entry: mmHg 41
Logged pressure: mmHg 30
